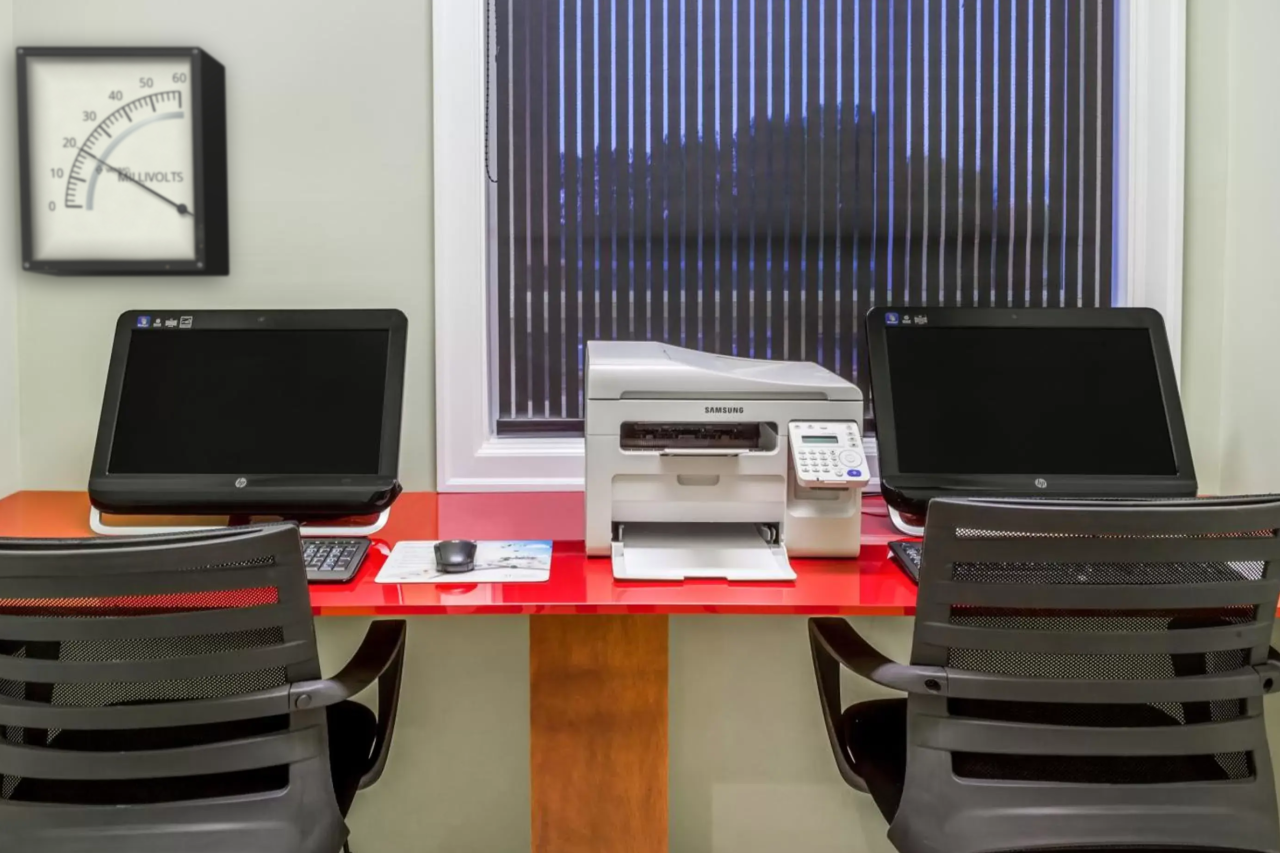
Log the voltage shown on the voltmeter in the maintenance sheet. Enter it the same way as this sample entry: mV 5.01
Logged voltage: mV 20
